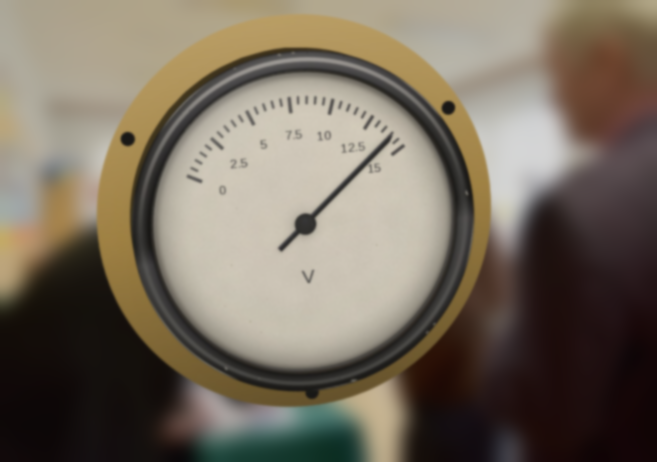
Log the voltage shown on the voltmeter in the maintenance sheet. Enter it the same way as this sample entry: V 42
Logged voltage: V 14
